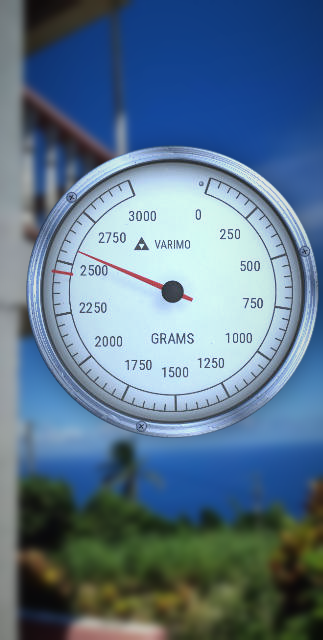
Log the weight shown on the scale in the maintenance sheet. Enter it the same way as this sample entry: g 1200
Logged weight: g 2575
